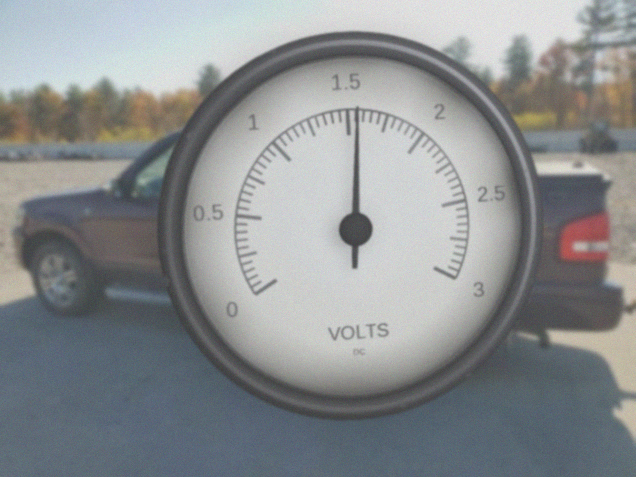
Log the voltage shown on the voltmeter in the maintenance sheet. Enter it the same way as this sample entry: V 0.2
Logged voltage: V 1.55
